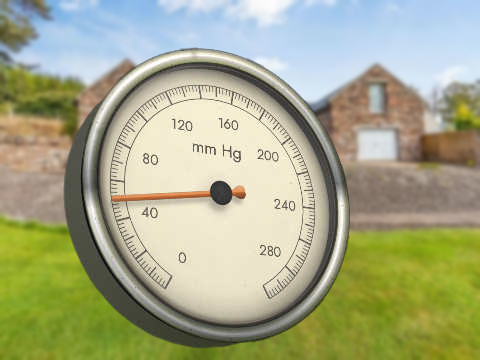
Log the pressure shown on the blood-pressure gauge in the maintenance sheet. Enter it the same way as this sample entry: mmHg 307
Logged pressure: mmHg 50
